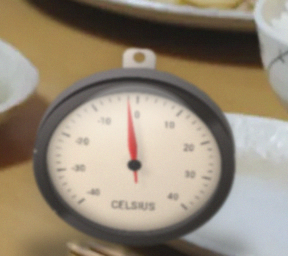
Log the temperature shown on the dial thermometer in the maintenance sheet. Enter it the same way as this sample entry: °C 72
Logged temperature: °C -2
